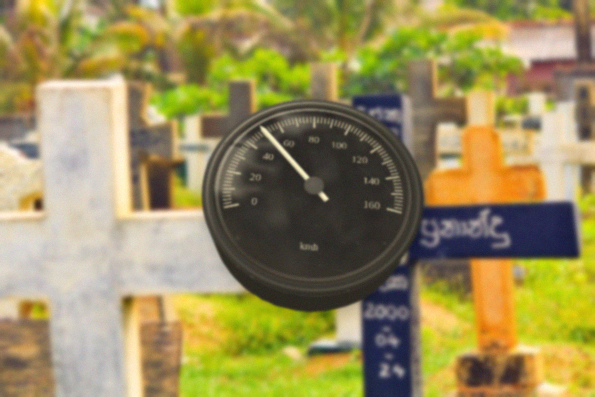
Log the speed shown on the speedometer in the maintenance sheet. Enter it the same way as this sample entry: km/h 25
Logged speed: km/h 50
